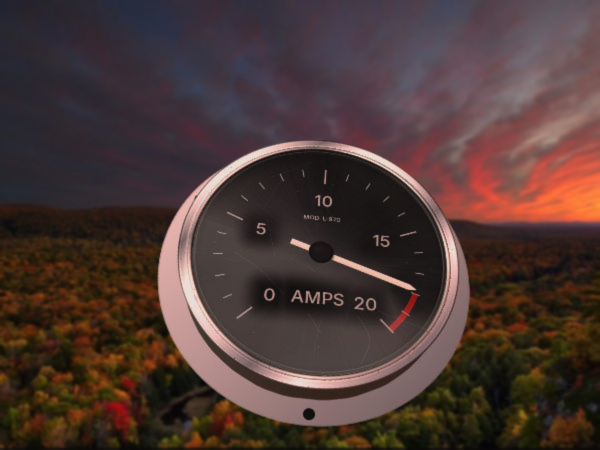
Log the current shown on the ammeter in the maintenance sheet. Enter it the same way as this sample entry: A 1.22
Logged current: A 18
